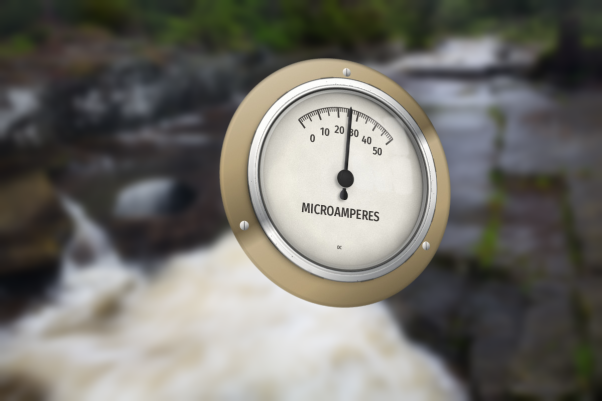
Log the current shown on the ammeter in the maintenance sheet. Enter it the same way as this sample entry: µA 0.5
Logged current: µA 25
